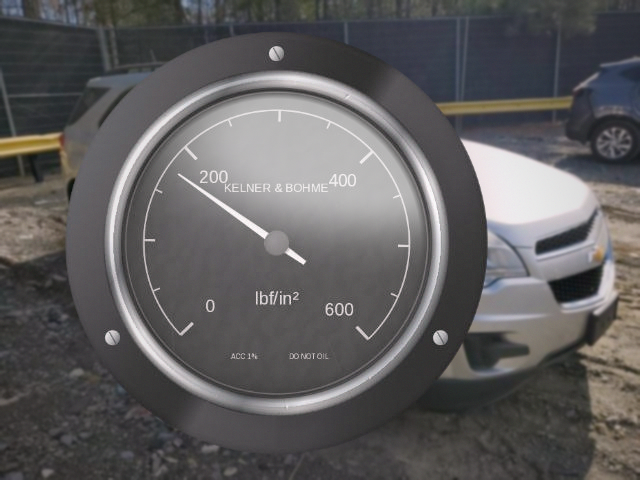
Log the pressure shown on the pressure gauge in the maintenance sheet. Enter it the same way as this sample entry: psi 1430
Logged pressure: psi 175
